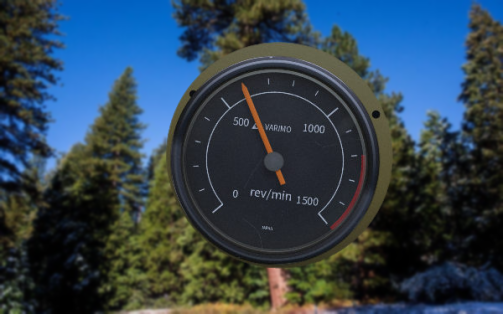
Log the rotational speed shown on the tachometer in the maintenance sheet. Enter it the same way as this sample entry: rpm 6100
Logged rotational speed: rpm 600
